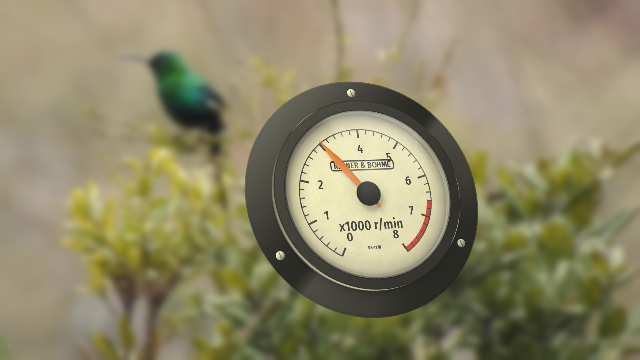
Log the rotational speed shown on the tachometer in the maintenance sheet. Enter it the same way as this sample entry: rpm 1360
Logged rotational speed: rpm 3000
